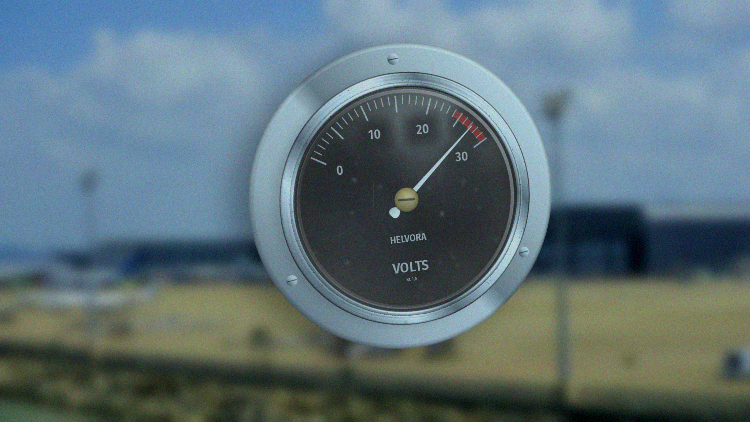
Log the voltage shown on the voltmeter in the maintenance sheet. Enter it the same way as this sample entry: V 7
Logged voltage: V 27
